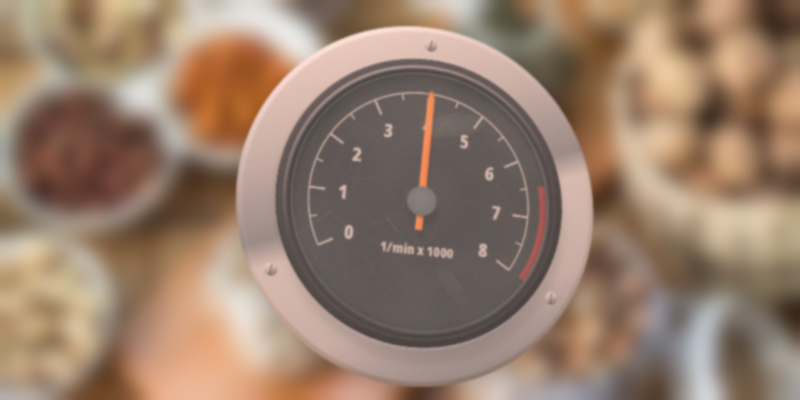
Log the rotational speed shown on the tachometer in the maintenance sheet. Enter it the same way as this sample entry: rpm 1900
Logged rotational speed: rpm 4000
